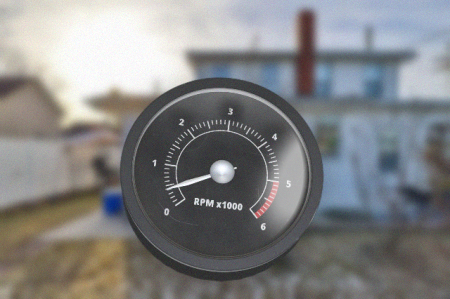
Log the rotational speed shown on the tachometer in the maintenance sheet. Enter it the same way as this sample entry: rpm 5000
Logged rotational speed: rpm 400
